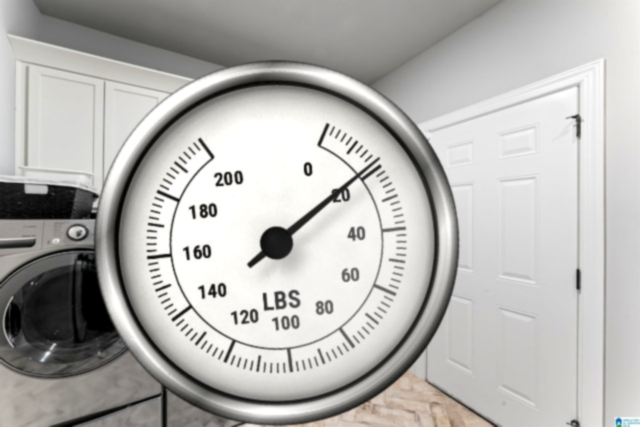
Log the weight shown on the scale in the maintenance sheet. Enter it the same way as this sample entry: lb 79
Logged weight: lb 18
